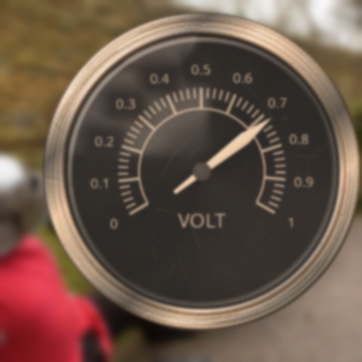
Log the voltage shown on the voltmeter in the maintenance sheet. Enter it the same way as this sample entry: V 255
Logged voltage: V 0.72
